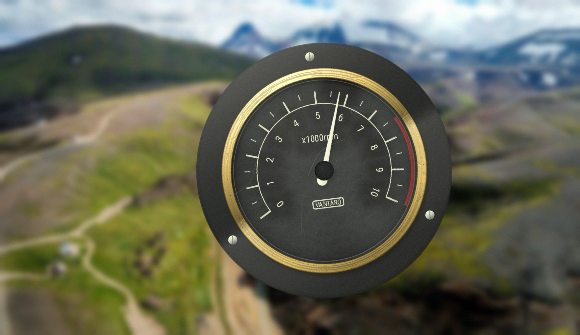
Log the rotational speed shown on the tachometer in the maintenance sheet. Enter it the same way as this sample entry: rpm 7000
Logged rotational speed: rpm 5750
